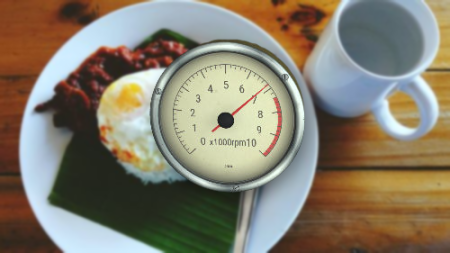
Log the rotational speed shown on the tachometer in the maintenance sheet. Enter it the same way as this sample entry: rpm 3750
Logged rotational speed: rpm 6800
